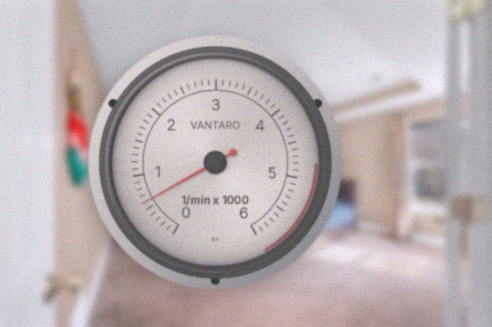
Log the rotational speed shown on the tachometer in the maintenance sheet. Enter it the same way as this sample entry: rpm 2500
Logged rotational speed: rpm 600
